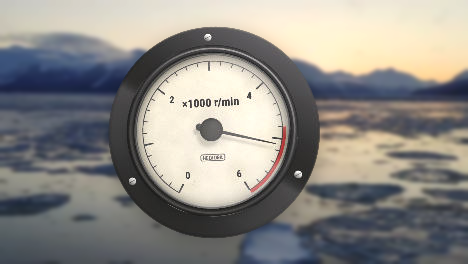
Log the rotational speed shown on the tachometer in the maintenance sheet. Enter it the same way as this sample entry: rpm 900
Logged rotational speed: rpm 5100
